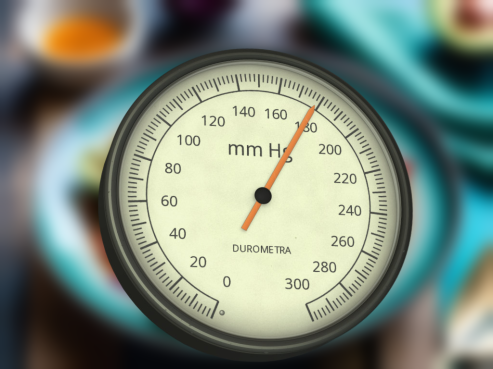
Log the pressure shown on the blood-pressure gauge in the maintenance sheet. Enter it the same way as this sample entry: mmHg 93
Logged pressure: mmHg 178
